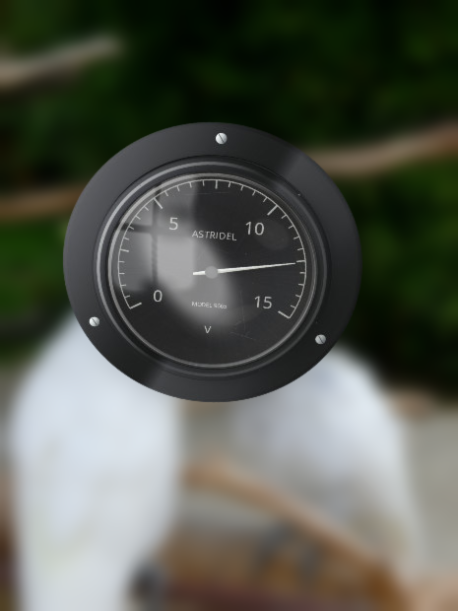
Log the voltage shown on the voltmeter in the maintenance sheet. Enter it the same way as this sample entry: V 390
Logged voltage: V 12.5
